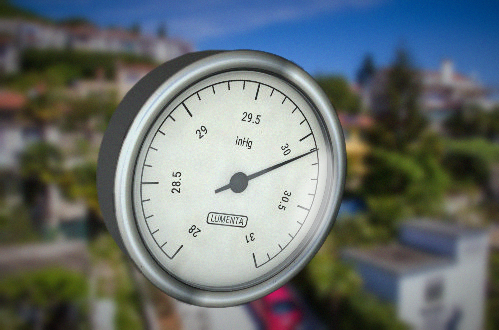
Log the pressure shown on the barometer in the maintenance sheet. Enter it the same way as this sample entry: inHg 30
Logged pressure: inHg 30.1
